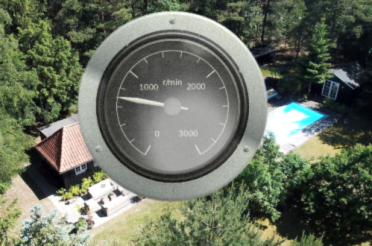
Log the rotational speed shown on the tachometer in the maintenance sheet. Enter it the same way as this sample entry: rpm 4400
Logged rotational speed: rpm 700
